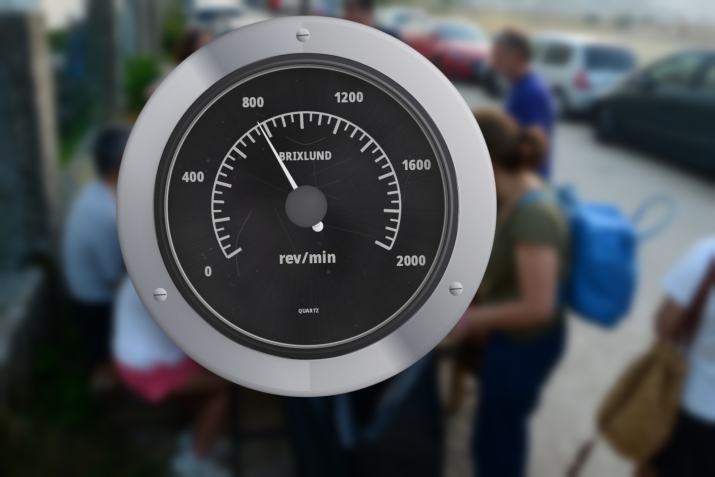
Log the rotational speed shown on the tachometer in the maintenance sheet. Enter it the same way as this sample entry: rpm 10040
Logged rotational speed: rpm 775
